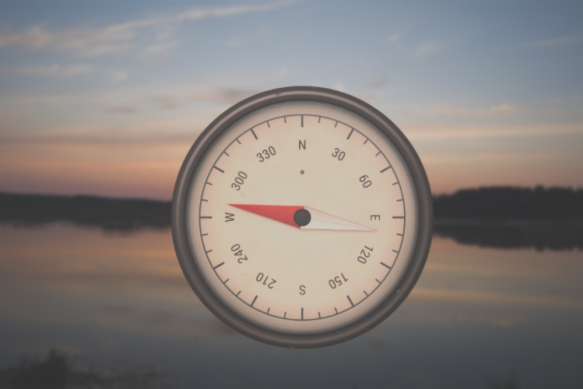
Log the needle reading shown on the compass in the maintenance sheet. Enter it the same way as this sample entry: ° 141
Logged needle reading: ° 280
